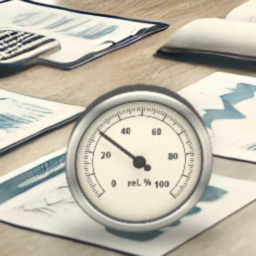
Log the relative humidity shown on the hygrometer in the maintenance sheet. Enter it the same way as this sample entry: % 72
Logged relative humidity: % 30
